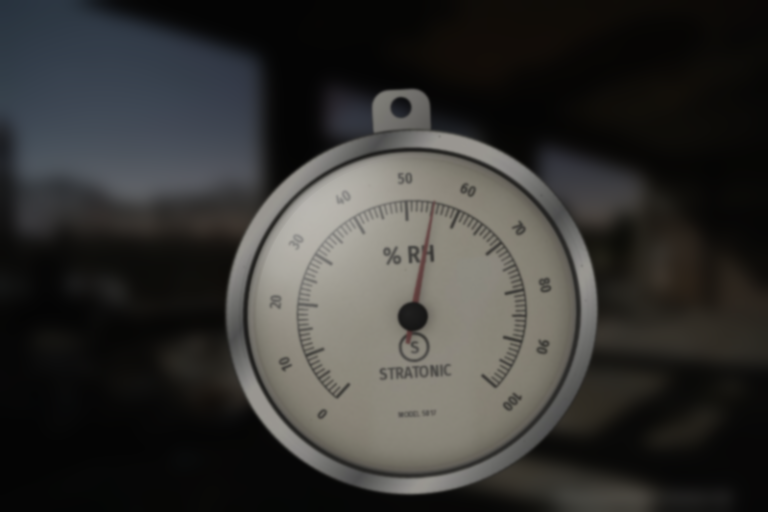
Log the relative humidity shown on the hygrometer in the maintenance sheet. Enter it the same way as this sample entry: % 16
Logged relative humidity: % 55
